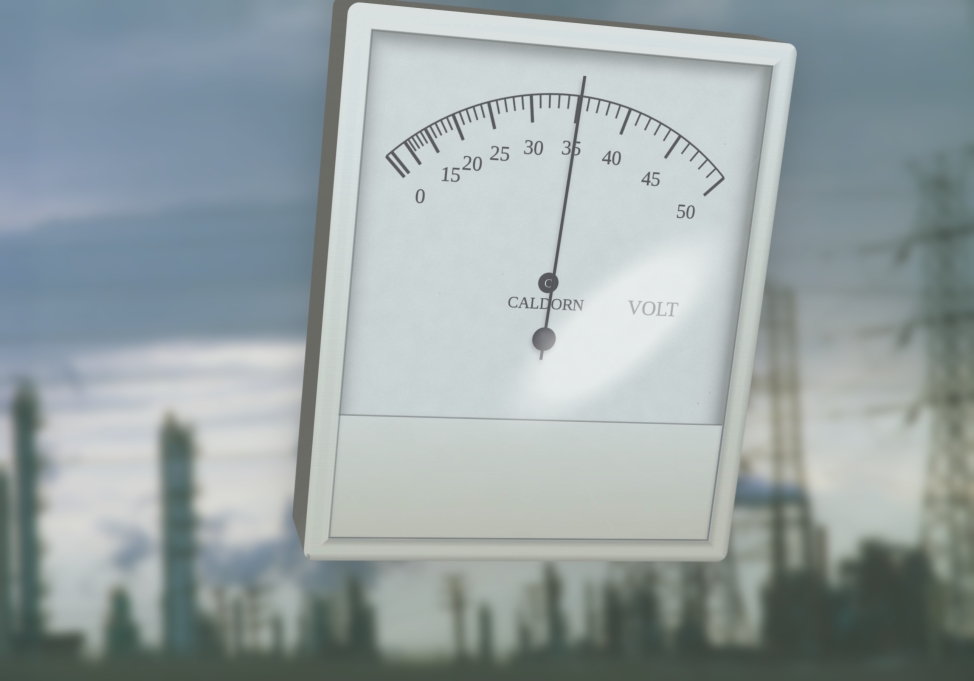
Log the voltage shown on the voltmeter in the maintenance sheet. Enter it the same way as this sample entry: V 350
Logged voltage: V 35
